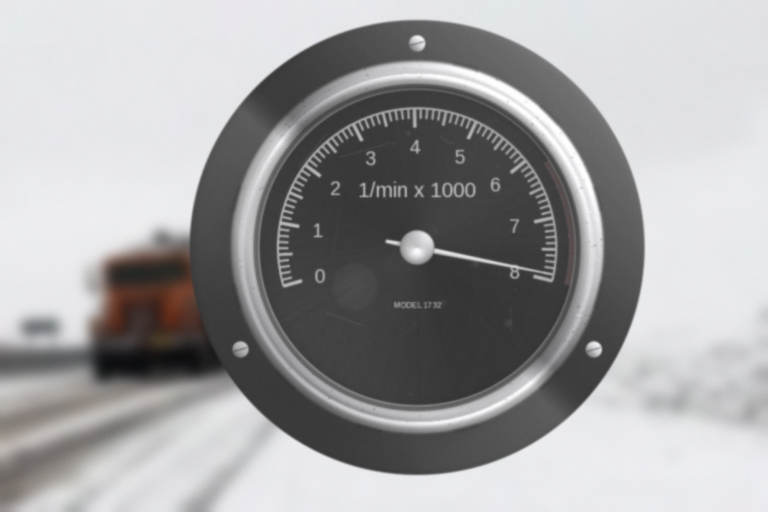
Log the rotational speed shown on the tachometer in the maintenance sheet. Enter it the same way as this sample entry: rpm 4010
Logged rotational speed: rpm 7900
